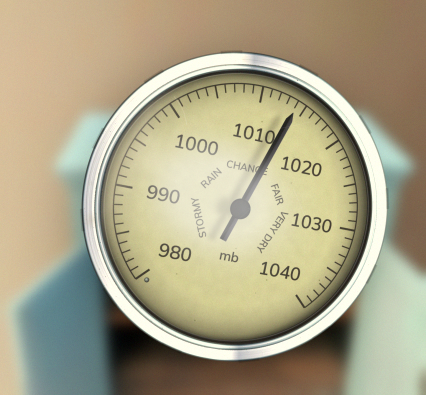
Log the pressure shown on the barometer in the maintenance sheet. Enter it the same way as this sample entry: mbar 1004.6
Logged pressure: mbar 1014
